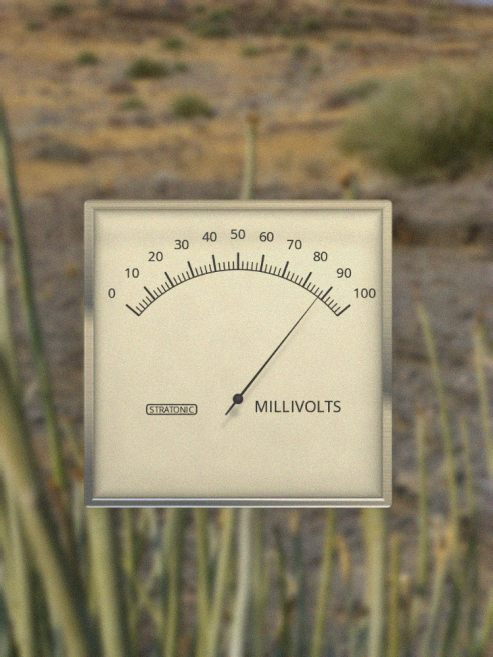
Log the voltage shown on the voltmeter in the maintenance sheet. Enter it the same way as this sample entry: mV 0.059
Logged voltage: mV 88
